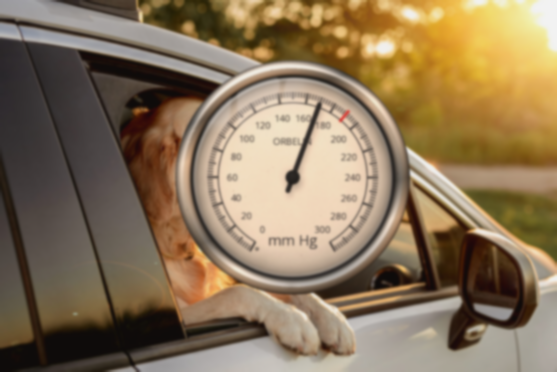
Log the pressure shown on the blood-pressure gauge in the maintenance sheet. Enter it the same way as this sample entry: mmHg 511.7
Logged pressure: mmHg 170
